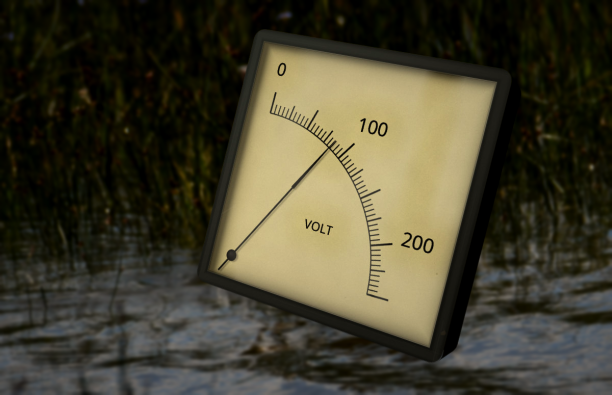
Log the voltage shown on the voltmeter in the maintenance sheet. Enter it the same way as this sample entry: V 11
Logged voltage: V 85
